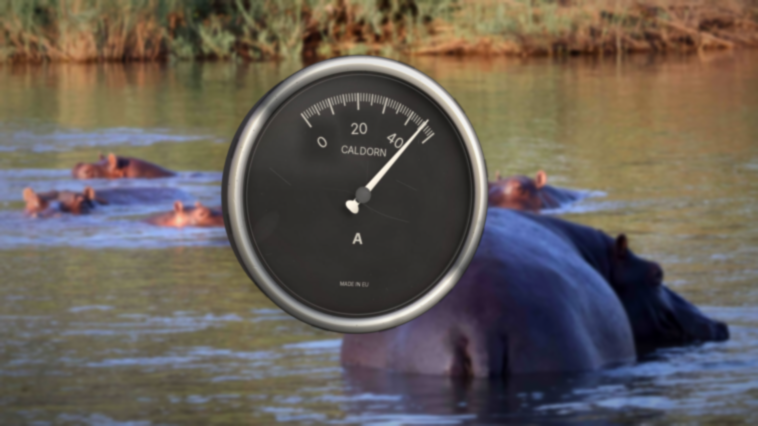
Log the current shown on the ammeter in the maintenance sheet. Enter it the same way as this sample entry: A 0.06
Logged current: A 45
